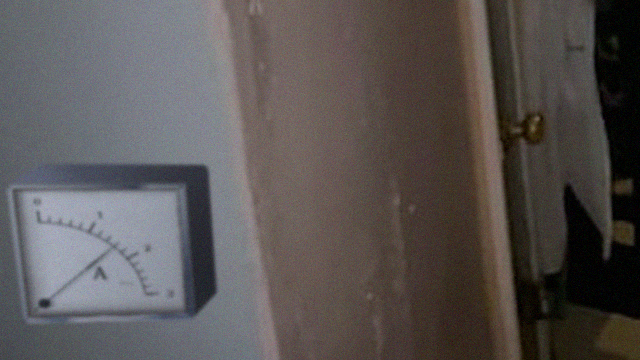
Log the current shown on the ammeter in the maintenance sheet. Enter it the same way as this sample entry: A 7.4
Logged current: A 1.6
